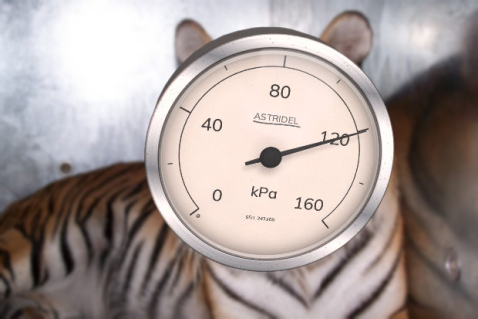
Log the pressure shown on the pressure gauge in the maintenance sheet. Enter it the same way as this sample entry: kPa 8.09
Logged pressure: kPa 120
